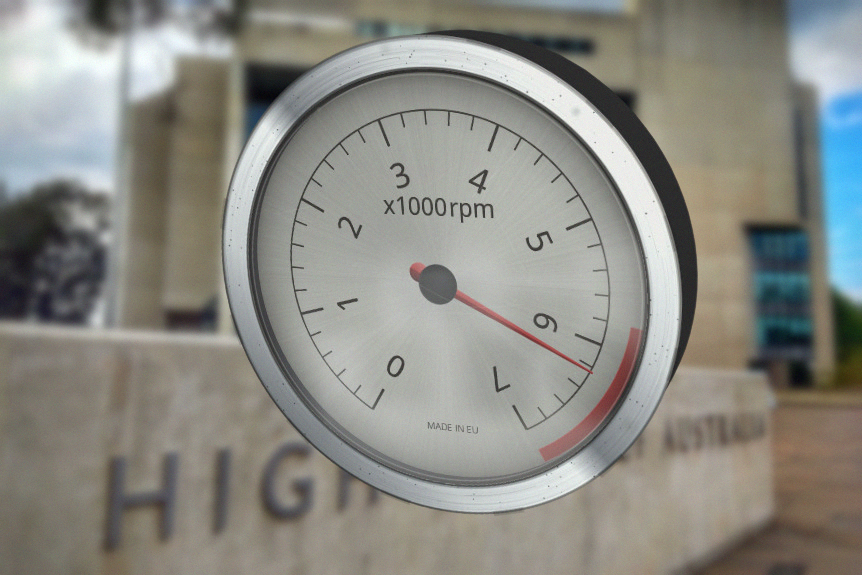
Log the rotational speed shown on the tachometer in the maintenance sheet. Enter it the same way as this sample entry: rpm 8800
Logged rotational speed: rpm 6200
